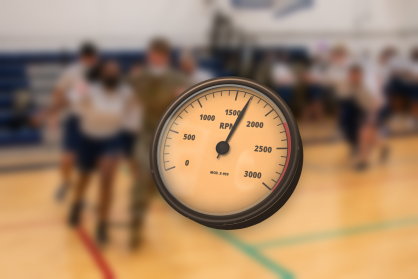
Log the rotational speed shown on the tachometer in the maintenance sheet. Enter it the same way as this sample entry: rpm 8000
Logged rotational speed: rpm 1700
